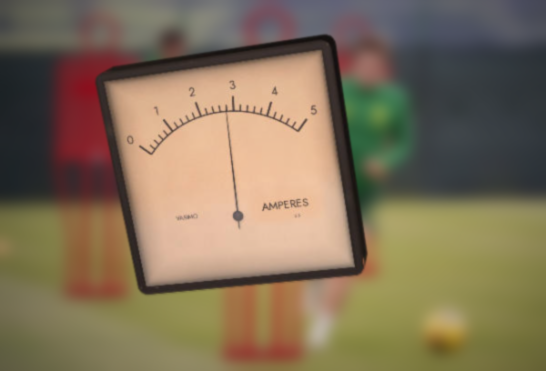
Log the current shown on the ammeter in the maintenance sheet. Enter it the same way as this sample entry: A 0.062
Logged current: A 2.8
